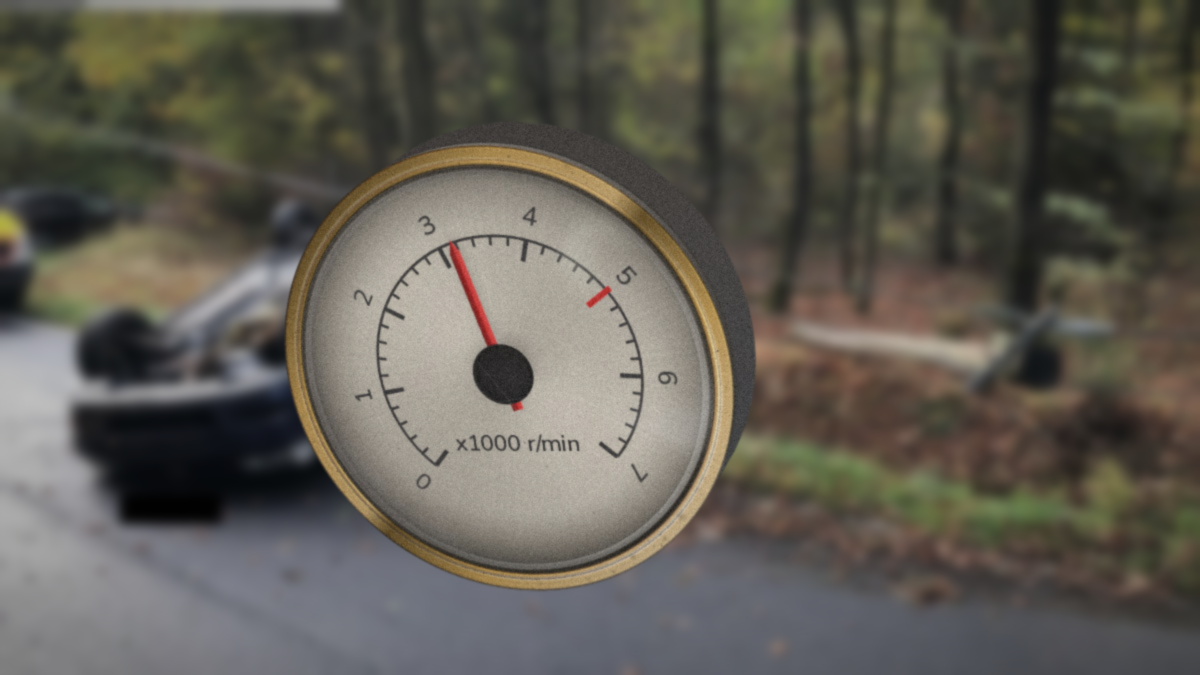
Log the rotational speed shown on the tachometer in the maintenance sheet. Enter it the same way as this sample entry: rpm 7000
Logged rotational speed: rpm 3200
